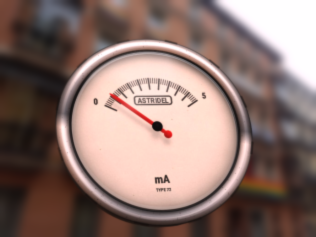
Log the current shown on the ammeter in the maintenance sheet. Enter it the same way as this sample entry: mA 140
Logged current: mA 0.5
